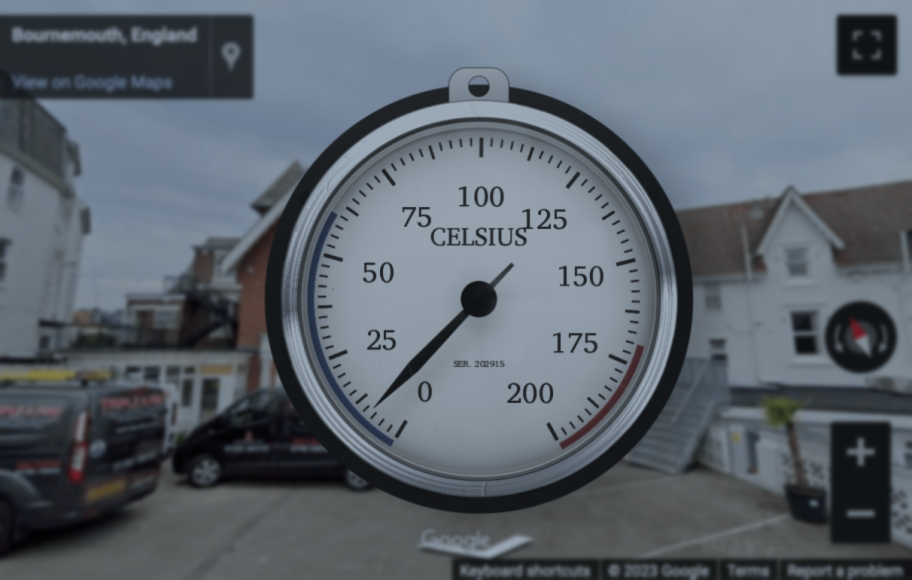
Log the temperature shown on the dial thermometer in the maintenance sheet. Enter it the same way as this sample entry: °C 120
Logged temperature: °C 8.75
